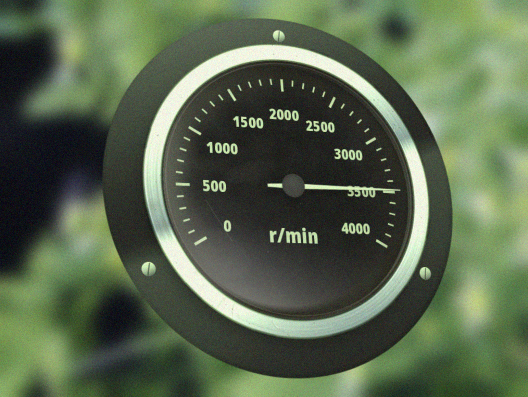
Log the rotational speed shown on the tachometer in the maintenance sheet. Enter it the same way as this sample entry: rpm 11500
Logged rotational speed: rpm 3500
